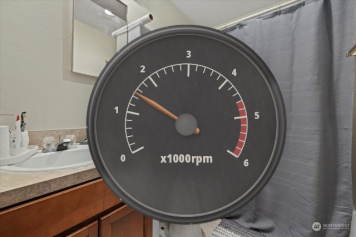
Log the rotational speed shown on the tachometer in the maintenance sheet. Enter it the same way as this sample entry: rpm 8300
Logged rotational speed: rpm 1500
